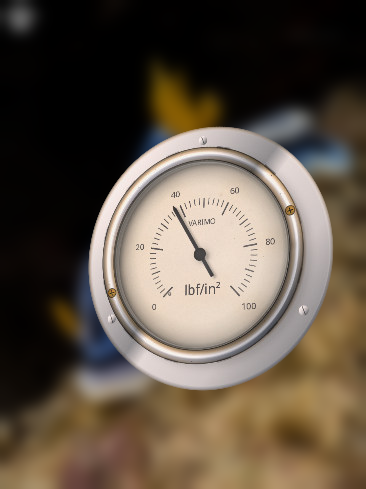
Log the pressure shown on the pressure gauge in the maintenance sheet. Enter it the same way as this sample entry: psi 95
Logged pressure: psi 38
